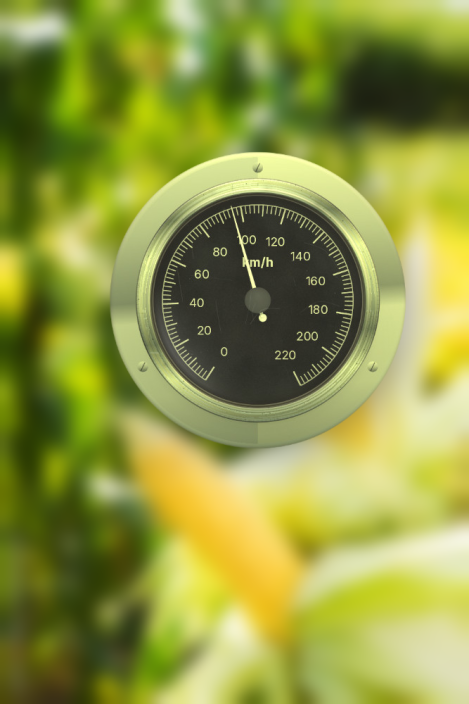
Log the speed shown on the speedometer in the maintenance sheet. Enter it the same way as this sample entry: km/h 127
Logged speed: km/h 96
